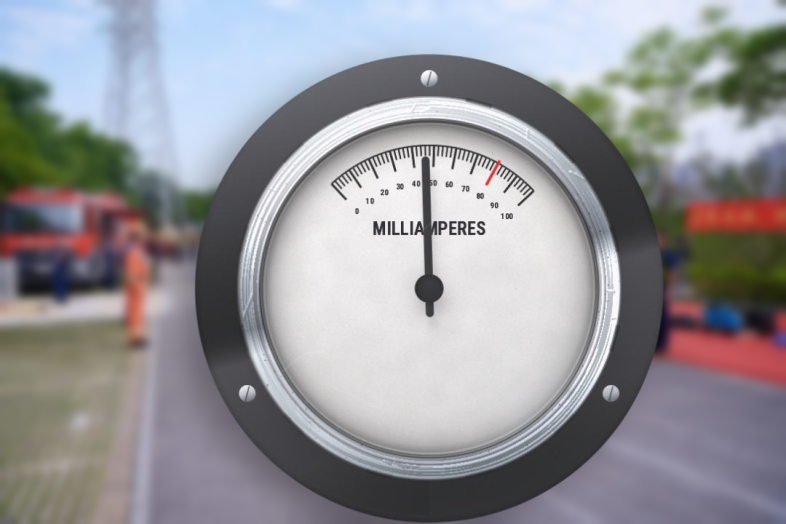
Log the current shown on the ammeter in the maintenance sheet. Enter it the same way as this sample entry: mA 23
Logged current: mA 46
